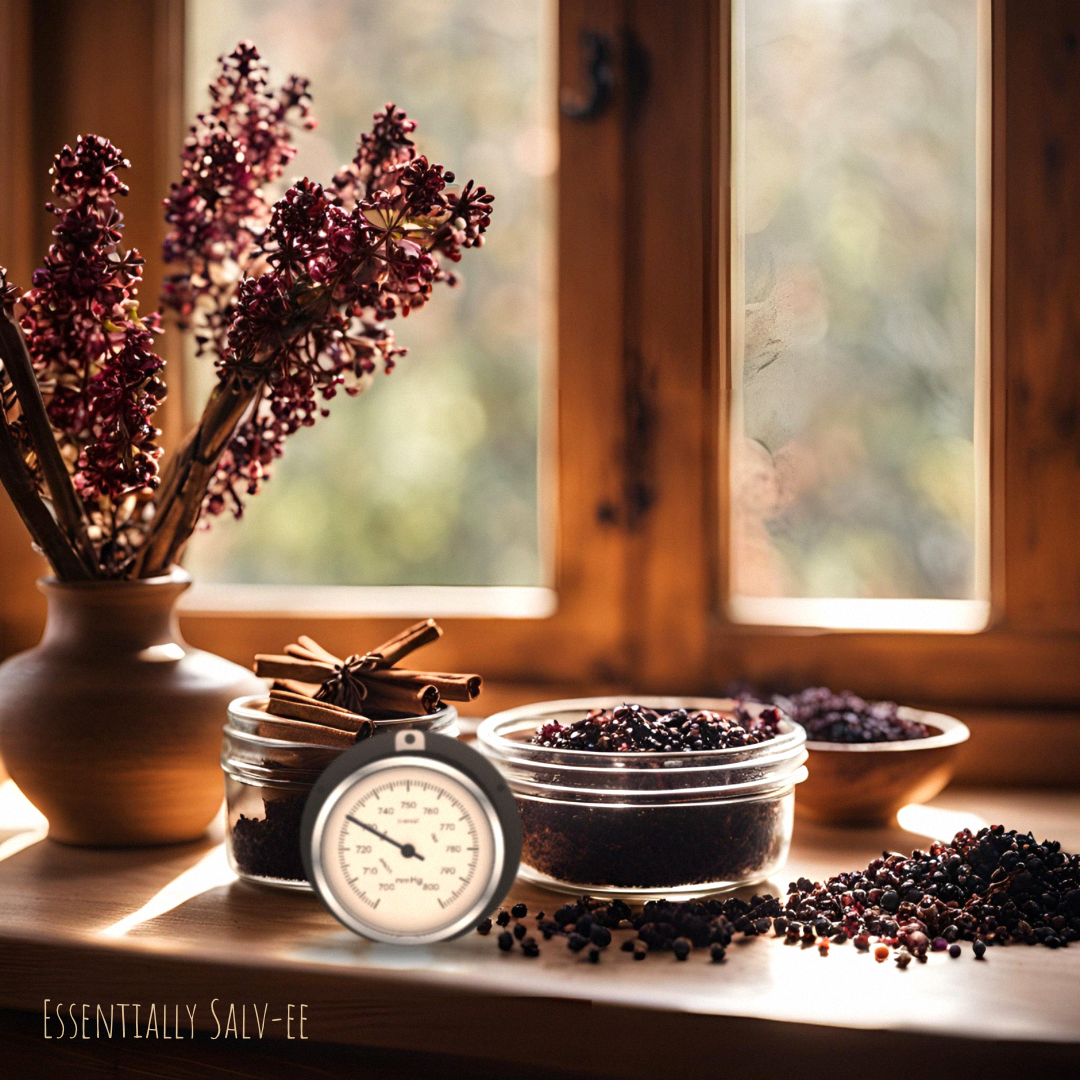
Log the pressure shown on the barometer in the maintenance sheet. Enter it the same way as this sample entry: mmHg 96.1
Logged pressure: mmHg 730
